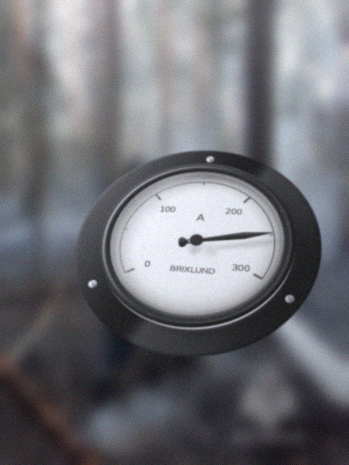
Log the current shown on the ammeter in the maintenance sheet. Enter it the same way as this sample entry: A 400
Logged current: A 250
